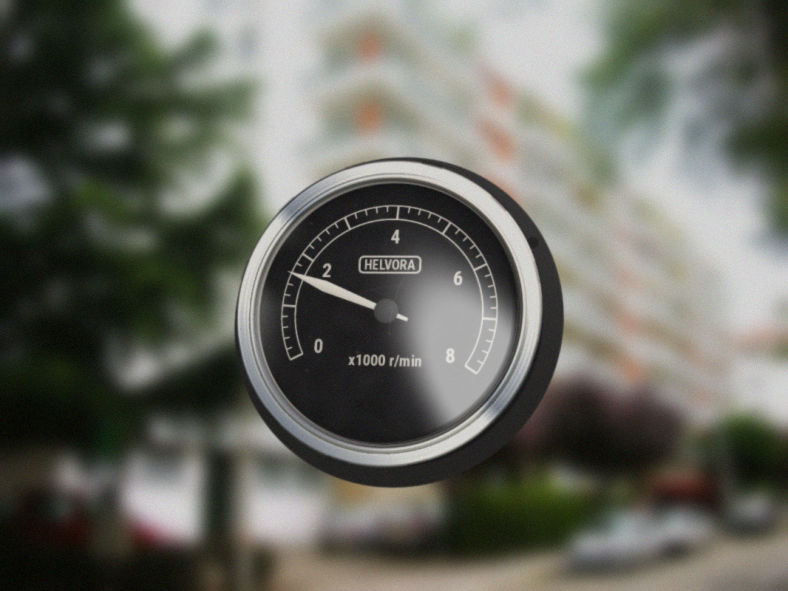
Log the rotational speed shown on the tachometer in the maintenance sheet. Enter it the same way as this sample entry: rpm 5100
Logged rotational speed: rpm 1600
